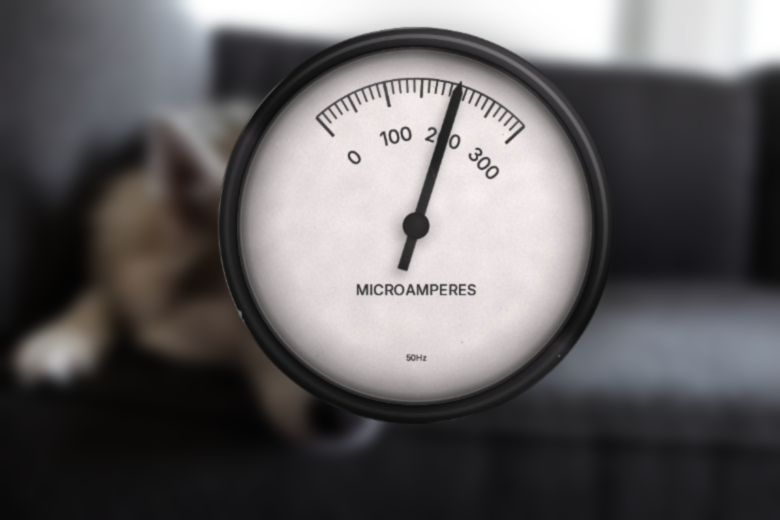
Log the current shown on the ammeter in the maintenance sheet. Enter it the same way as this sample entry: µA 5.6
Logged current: µA 200
